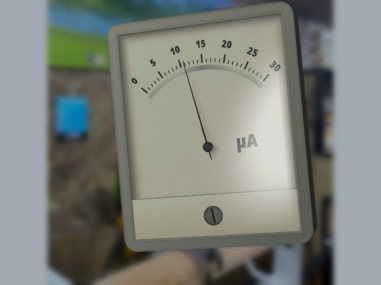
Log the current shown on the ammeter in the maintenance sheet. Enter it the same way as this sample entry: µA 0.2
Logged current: µA 11
